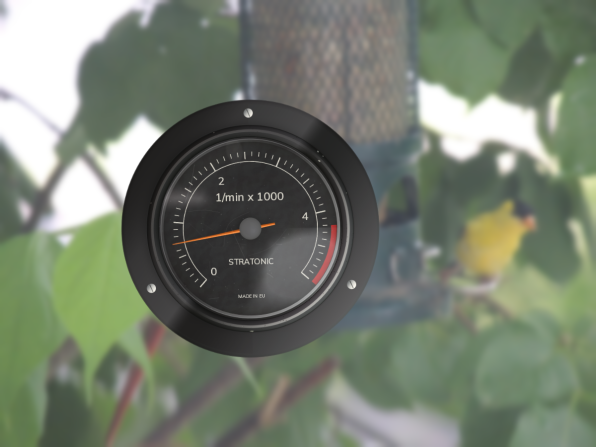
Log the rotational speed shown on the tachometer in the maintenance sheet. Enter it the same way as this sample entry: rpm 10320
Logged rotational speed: rpm 700
